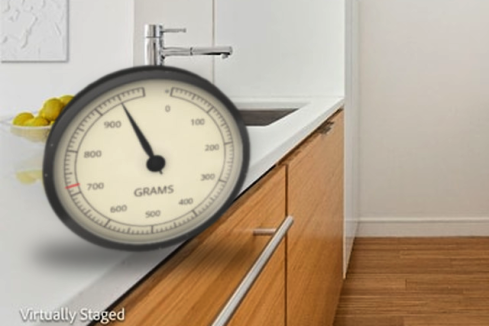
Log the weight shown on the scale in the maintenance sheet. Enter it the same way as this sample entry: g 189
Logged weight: g 950
